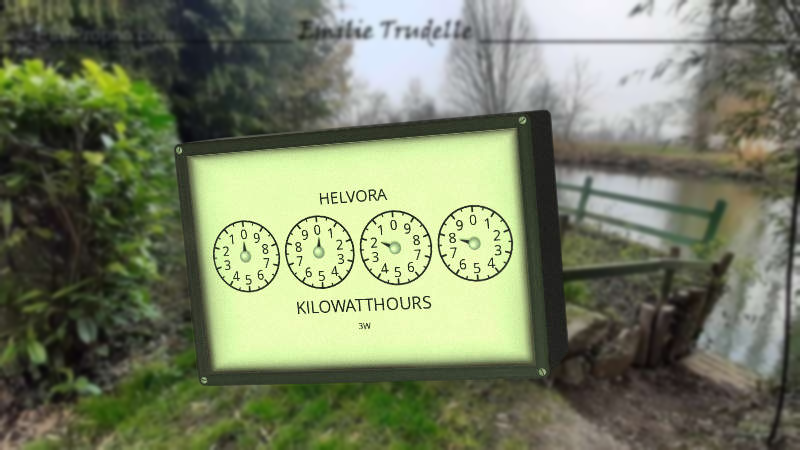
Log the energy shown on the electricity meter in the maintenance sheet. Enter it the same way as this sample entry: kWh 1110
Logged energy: kWh 18
